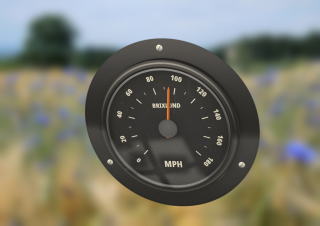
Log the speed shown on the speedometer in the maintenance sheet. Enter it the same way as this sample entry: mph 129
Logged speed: mph 95
